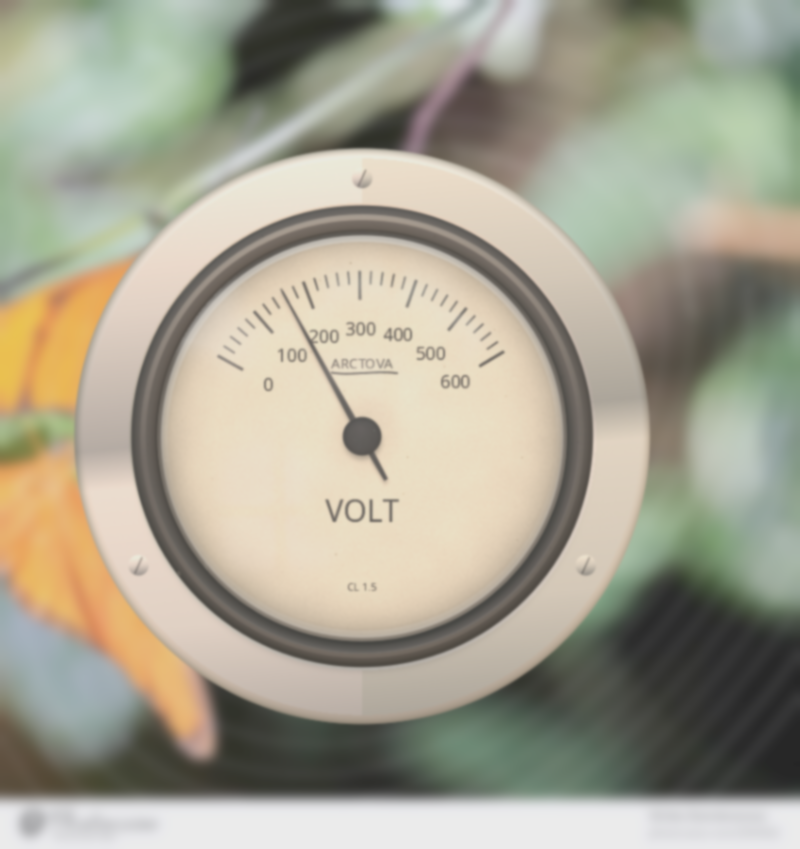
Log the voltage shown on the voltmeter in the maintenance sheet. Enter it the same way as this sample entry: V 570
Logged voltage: V 160
